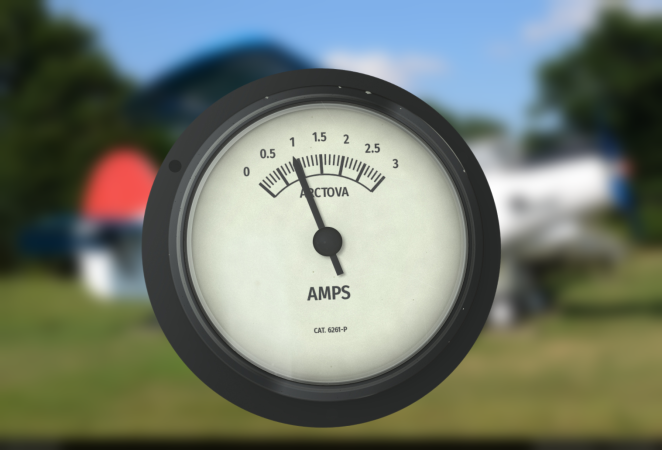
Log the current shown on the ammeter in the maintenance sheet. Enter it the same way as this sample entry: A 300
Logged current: A 0.9
